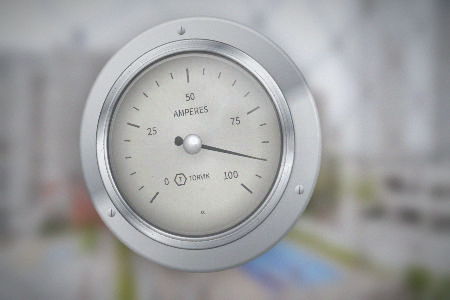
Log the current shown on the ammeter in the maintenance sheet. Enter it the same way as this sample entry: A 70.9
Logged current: A 90
